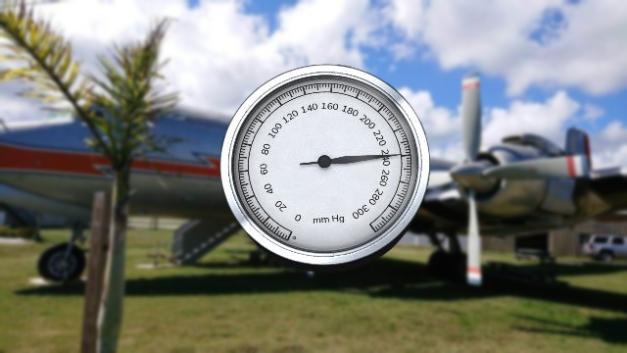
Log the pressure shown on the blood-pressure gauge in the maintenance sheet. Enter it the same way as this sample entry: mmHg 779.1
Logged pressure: mmHg 240
